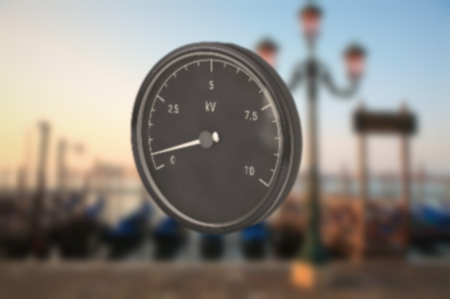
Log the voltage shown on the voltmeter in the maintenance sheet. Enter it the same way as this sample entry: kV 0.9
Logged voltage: kV 0.5
